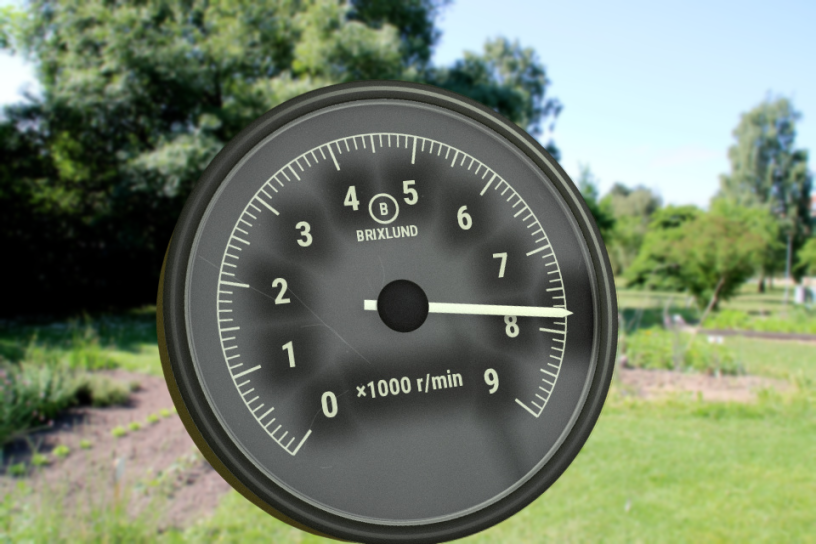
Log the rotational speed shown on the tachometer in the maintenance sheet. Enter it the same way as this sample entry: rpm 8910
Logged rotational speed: rpm 7800
